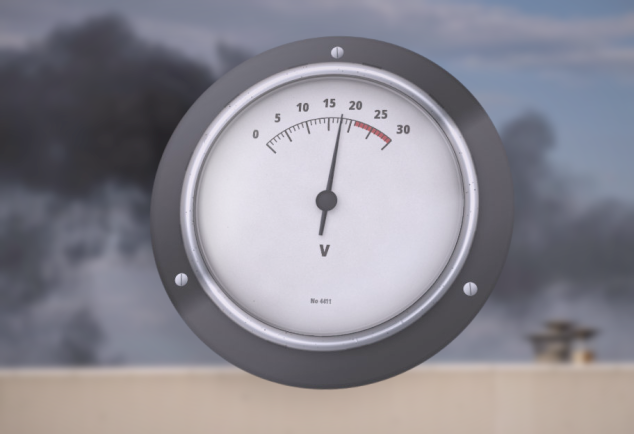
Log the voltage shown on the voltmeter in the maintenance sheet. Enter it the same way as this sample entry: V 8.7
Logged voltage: V 18
